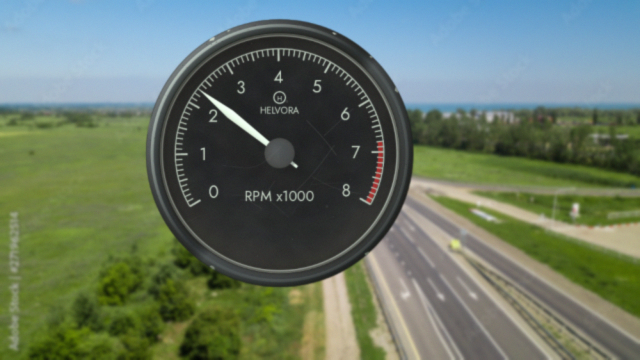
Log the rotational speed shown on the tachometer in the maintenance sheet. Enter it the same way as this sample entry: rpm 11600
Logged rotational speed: rpm 2300
